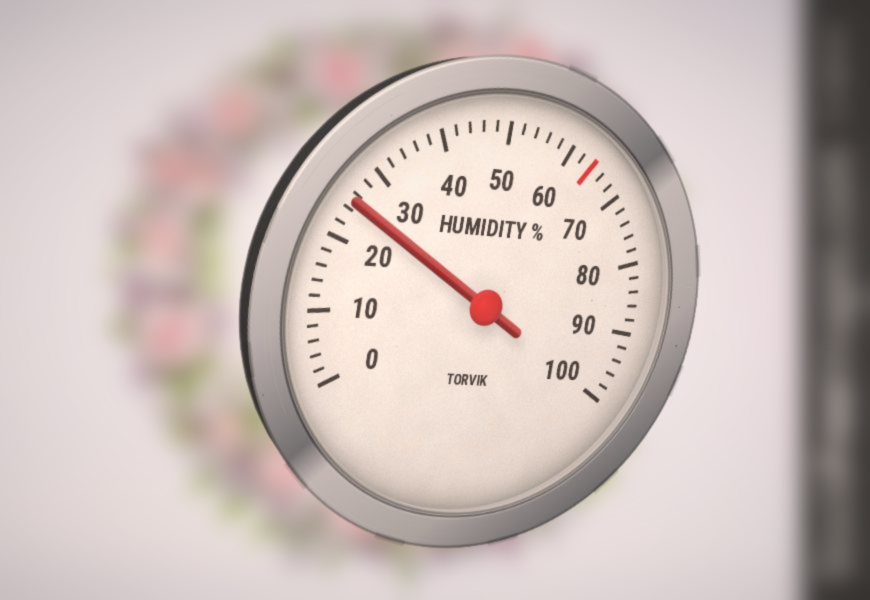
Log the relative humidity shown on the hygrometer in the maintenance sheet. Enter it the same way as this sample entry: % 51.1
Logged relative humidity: % 25
